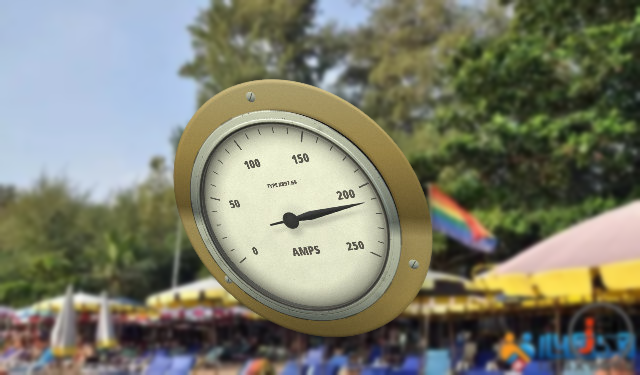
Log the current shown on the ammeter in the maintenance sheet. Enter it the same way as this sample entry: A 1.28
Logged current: A 210
